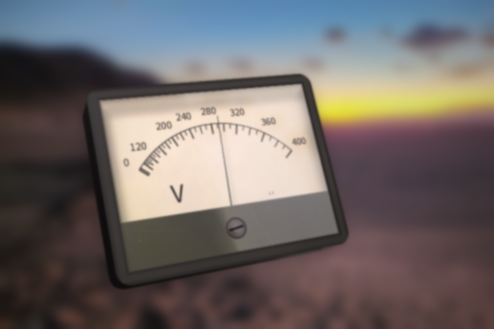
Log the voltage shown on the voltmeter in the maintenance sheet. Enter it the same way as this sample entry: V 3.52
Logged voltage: V 290
